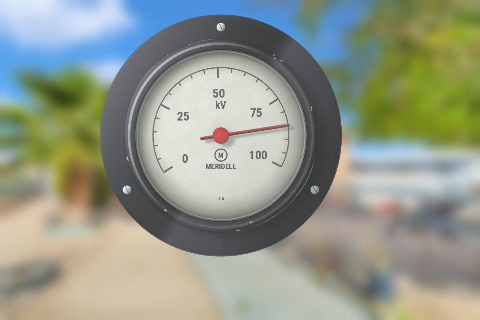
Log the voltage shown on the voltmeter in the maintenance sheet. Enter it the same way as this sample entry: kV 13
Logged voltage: kV 85
